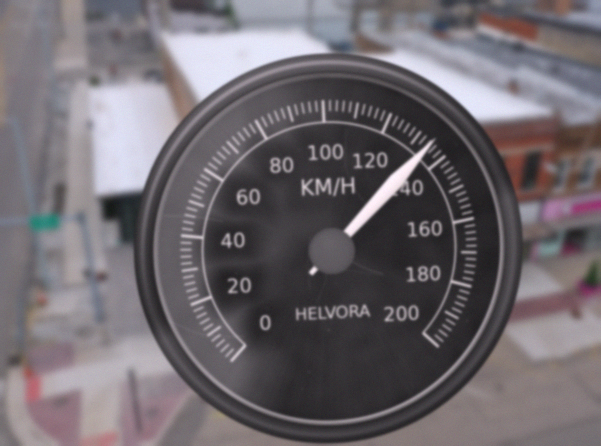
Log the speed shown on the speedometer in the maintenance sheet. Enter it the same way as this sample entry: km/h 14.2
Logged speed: km/h 134
